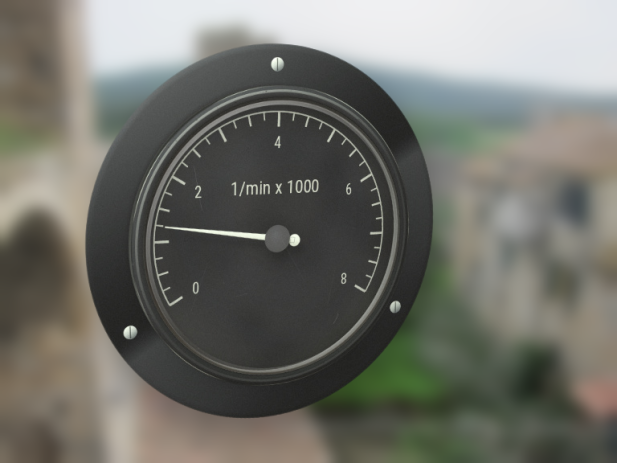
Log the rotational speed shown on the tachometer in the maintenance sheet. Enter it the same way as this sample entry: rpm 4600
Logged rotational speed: rpm 1250
